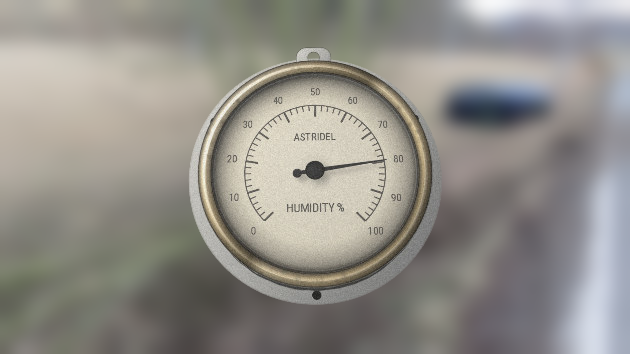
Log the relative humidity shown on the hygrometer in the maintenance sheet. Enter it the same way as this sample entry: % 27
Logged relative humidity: % 80
